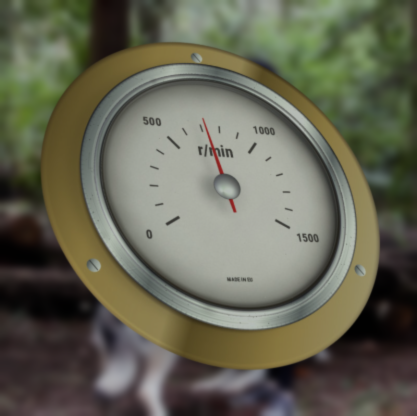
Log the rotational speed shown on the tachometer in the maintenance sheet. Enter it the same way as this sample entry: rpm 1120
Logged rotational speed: rpm 700
